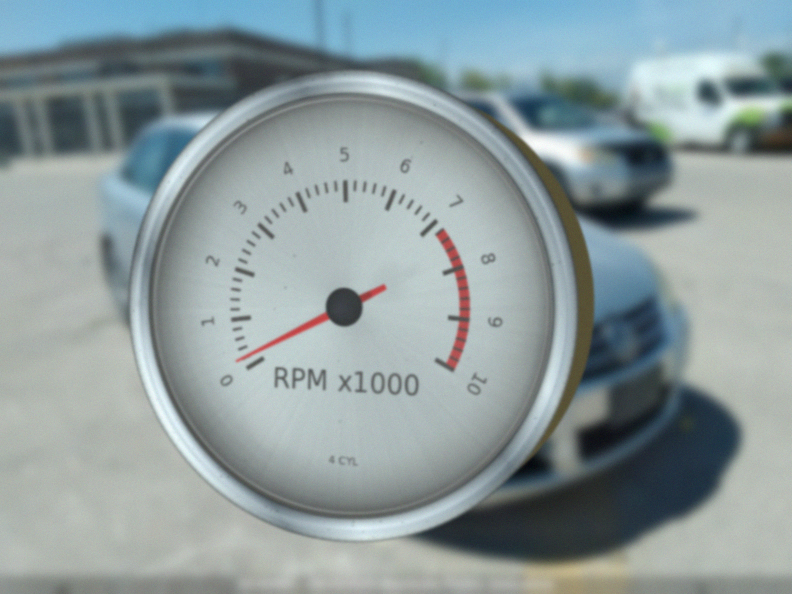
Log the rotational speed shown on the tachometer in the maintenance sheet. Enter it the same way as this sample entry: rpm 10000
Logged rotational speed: rpm 200
